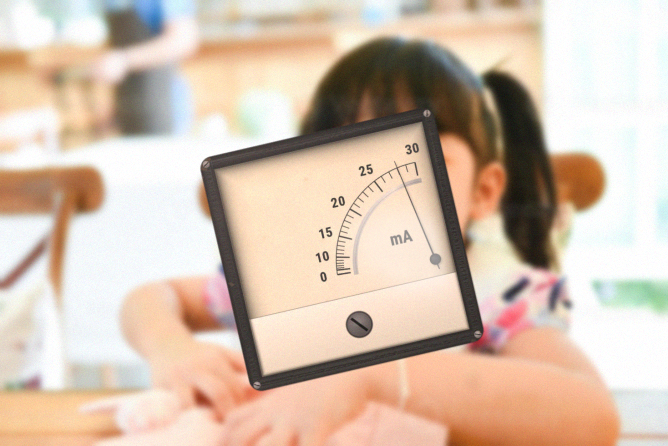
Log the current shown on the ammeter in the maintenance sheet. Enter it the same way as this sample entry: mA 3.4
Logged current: mA 28
